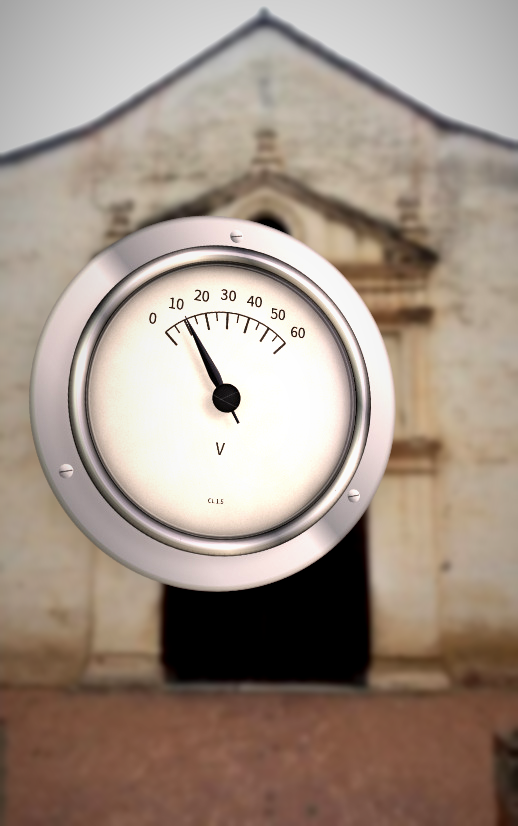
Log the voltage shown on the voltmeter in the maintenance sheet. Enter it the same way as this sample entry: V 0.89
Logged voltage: V 10
